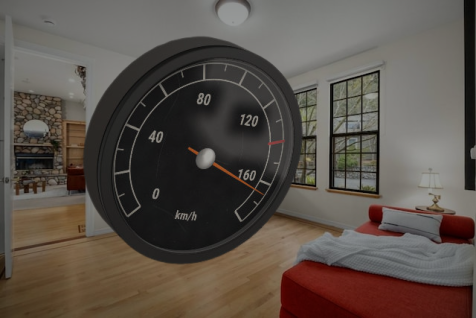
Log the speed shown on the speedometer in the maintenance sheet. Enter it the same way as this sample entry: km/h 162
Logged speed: km/h 165
